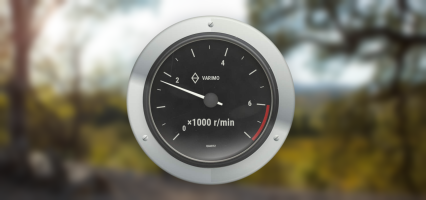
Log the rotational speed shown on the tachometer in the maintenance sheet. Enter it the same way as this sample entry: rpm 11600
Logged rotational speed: rpm 1750
